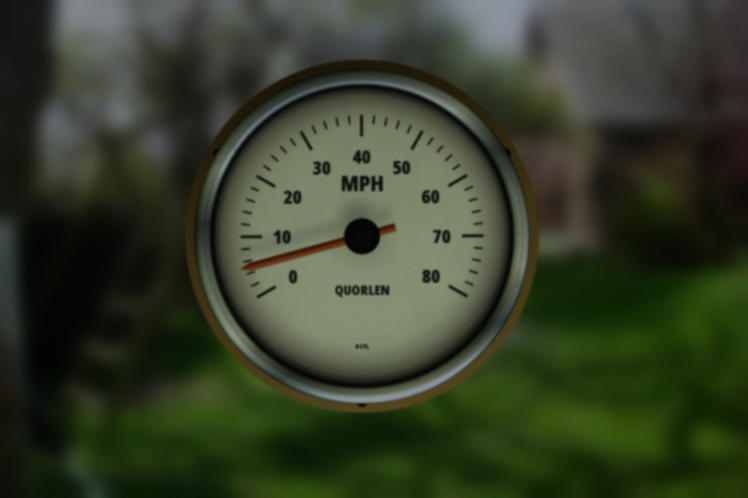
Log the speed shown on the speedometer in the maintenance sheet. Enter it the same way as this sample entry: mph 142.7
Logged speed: mph 5
